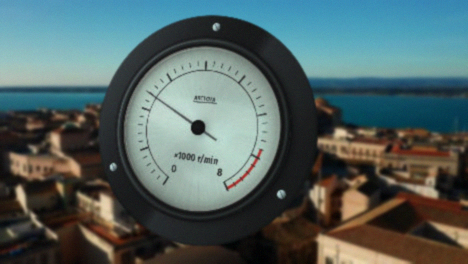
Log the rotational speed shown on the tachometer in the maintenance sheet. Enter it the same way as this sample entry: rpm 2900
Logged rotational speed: rpm 2400
